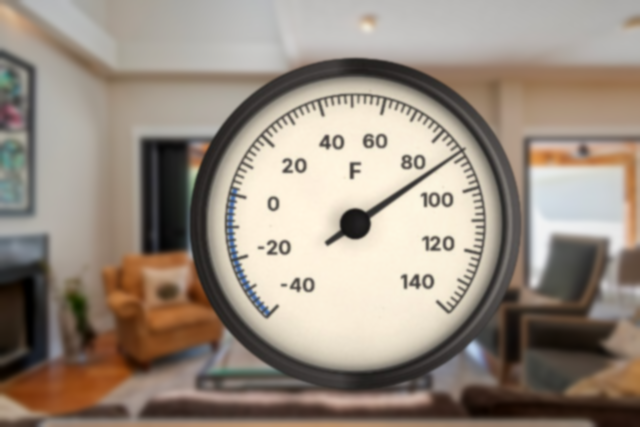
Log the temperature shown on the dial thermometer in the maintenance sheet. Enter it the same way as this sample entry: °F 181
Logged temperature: °F 88
